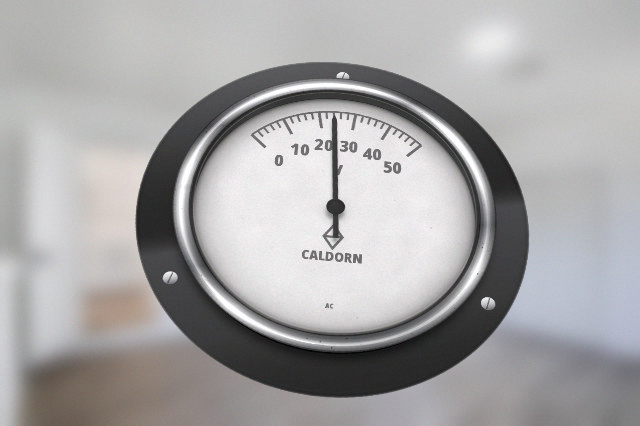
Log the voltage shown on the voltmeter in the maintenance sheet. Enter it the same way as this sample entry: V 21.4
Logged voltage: V 24
